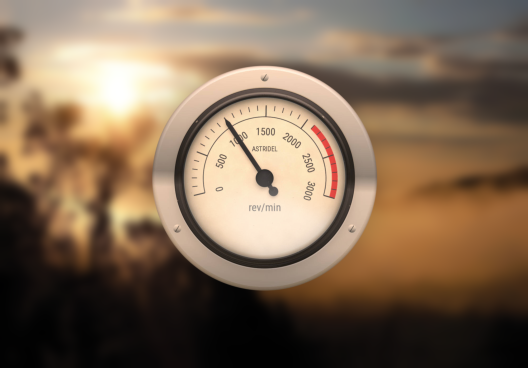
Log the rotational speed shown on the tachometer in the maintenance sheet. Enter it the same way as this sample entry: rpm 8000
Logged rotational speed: rpm 1000
